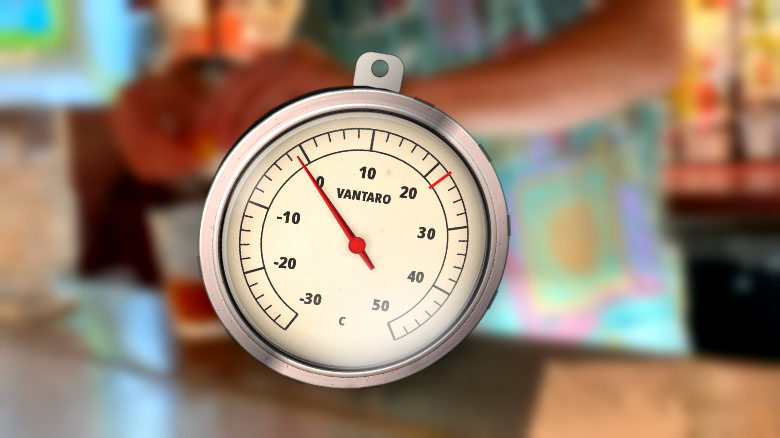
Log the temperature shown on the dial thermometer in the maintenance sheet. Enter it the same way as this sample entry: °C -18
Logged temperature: °C -1
